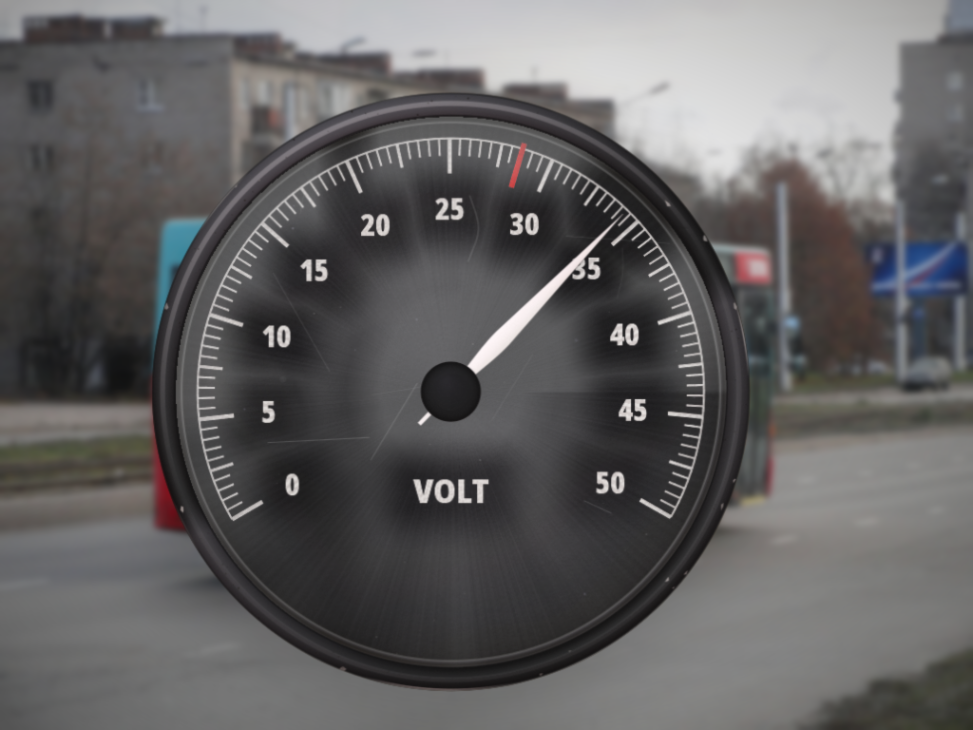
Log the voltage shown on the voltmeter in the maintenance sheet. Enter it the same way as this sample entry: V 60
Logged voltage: V 34.25
